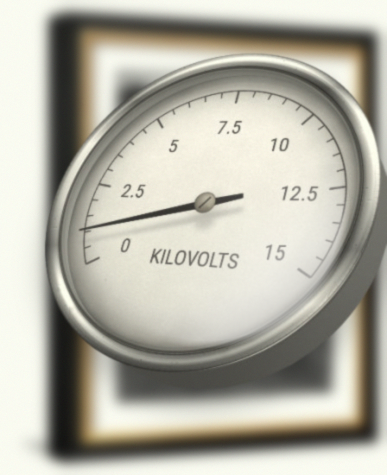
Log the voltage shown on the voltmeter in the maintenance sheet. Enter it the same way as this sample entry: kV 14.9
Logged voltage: kV 1
